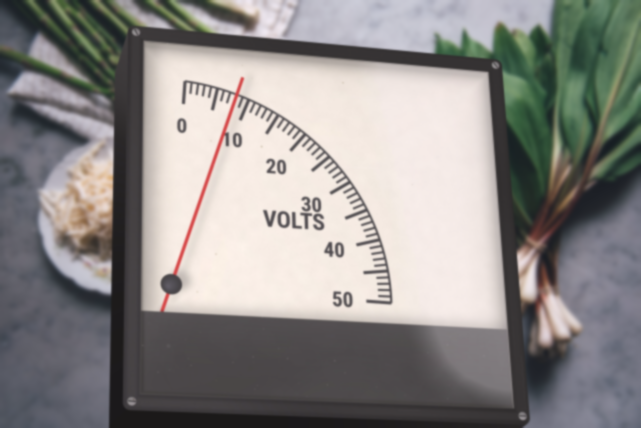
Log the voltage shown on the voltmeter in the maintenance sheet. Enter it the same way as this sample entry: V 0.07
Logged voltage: V 8
